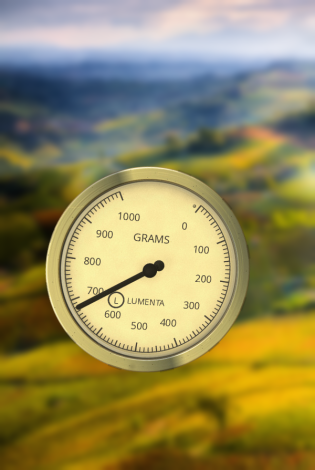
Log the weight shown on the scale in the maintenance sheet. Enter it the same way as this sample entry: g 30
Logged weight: g 680
